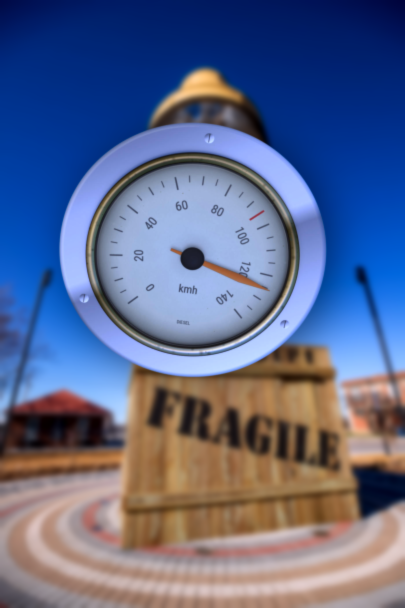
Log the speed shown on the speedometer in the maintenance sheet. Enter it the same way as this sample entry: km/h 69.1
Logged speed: km/h 125
